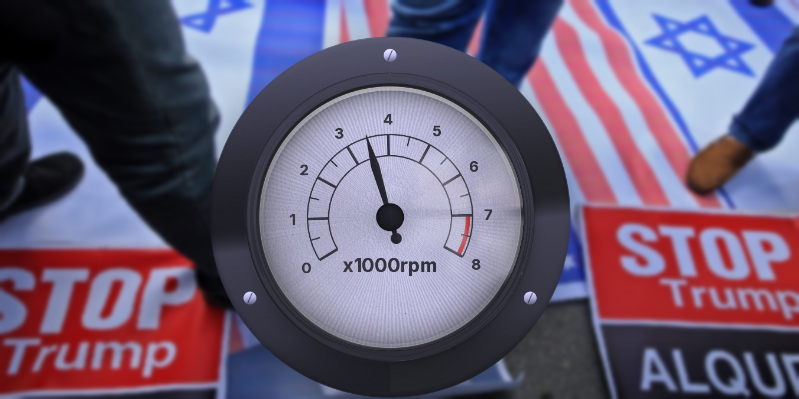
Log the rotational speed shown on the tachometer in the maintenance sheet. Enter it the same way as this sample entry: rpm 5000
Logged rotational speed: rpm 3500
